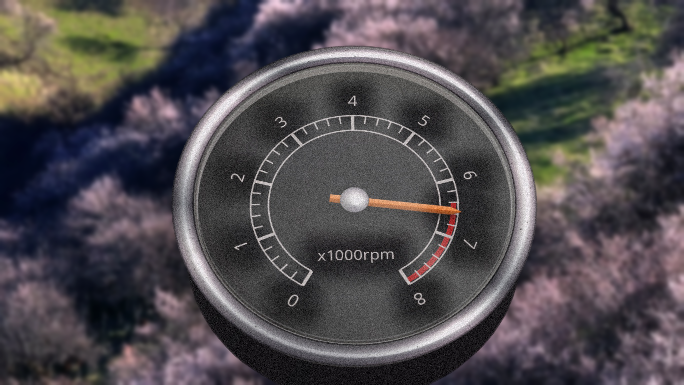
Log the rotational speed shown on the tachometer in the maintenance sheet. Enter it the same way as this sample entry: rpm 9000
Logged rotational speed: rpm 6600
